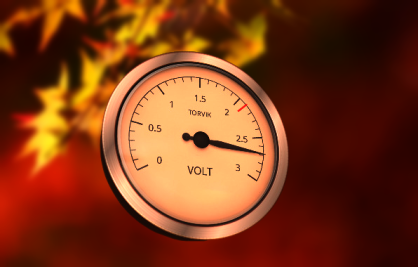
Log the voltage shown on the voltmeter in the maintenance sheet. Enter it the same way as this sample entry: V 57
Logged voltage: V 2.7
